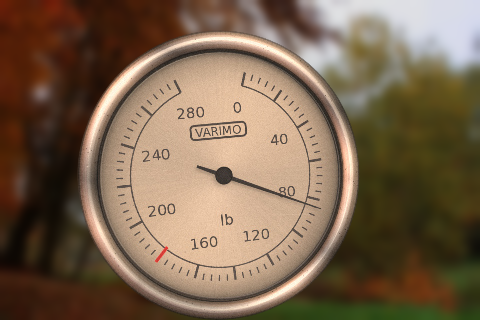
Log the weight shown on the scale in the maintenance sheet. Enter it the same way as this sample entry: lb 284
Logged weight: lb 84
